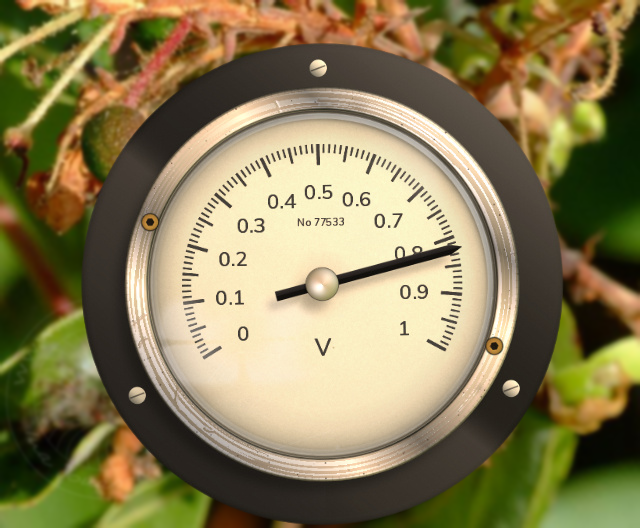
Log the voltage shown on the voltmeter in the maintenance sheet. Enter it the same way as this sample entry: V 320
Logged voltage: V 0.82
